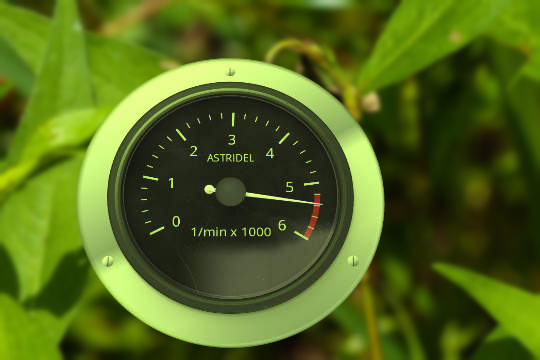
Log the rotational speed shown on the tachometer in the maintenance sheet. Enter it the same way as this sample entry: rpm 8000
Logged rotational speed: rpm 5400
